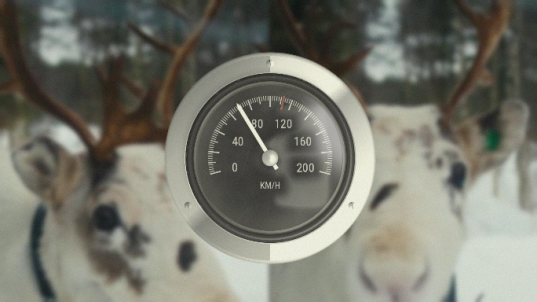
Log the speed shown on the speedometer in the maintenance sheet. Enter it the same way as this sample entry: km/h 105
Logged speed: km/h 70
